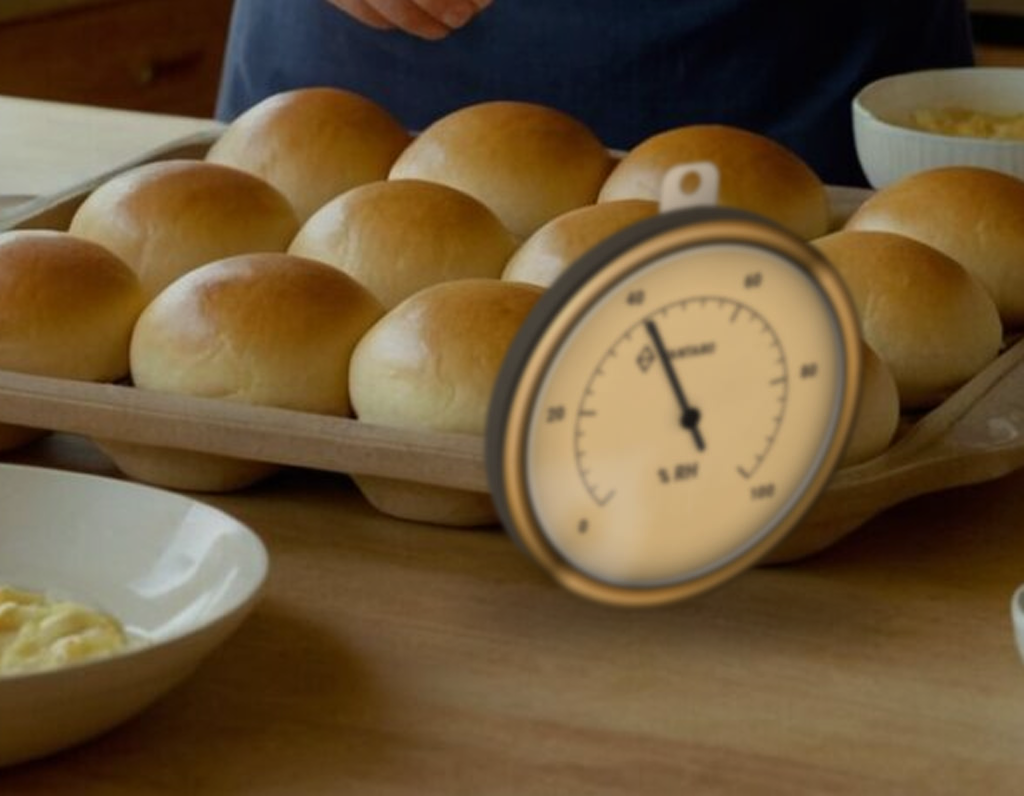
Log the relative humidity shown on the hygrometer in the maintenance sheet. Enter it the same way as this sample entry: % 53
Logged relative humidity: % 40
